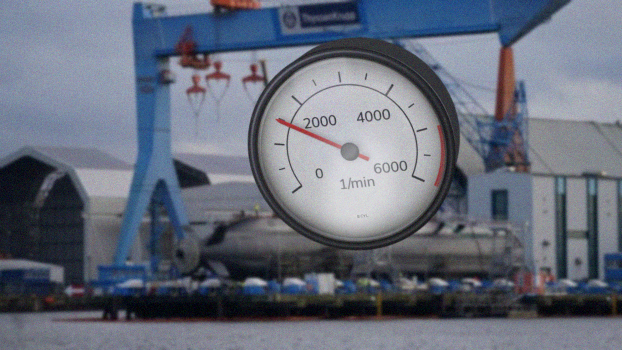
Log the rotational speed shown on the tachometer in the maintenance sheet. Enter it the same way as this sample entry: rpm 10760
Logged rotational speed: rpm 1500
